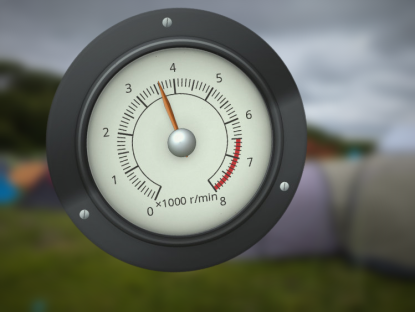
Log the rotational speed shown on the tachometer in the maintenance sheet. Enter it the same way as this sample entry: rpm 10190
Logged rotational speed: rpm 3600
